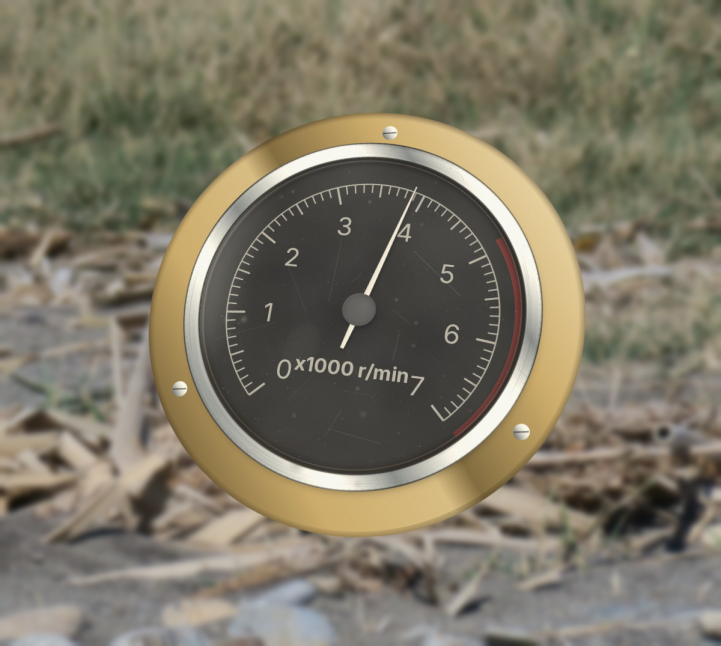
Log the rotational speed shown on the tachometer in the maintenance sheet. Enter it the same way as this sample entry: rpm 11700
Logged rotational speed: rpm 3900
